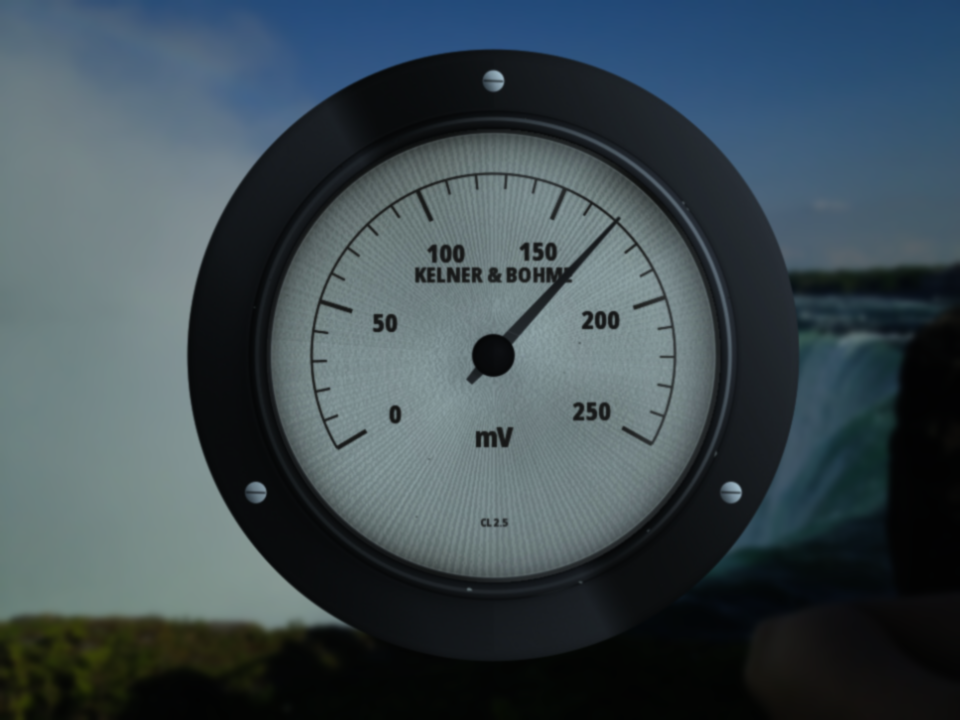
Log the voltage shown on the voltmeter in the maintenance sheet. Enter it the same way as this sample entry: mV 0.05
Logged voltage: mV 170
